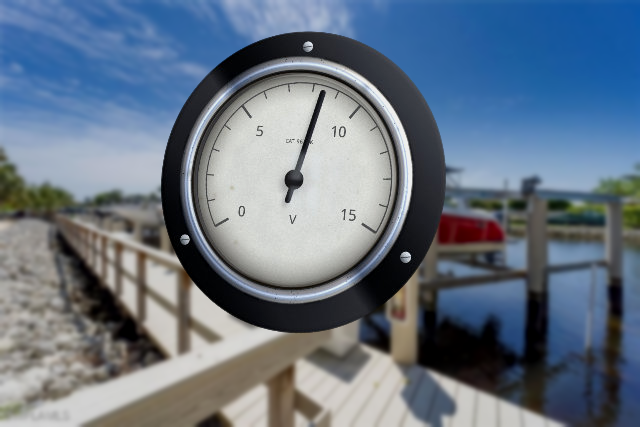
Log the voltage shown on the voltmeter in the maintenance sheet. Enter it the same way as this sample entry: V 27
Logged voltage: V 8.5
